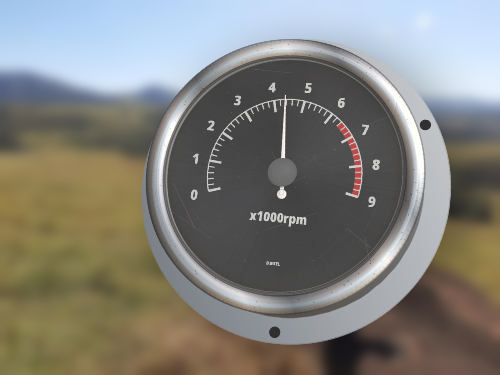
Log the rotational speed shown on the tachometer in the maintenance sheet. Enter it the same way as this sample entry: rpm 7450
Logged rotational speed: rpm 4400
